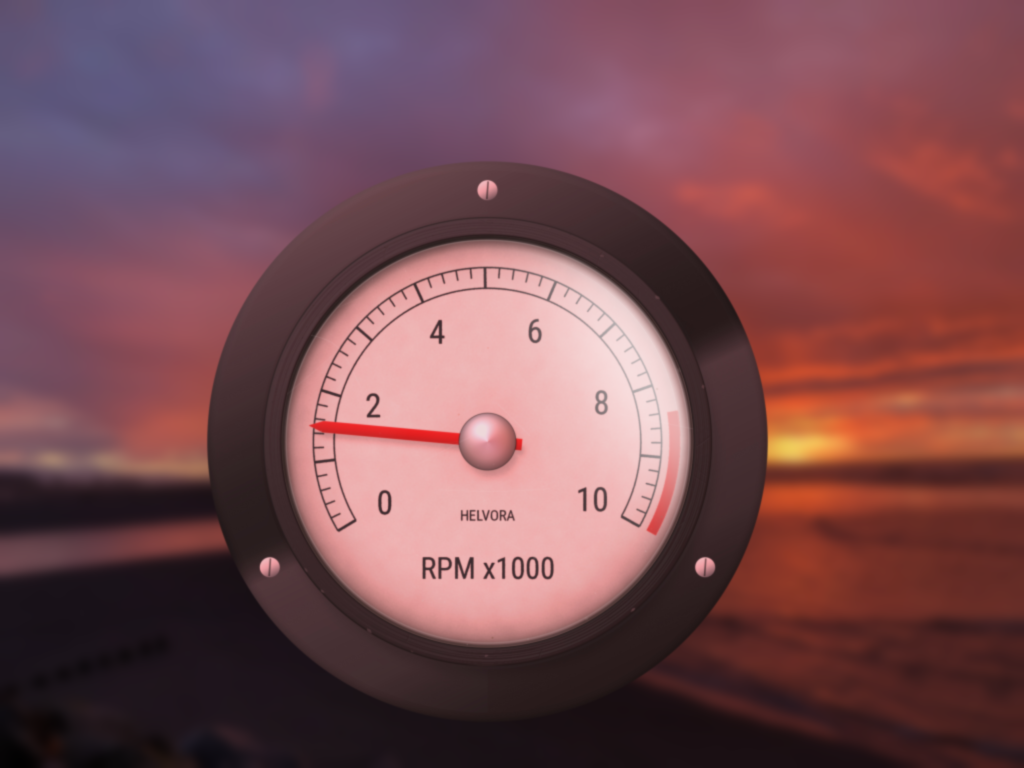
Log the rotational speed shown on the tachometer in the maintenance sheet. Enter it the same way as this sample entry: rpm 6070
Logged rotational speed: rpm 1500
